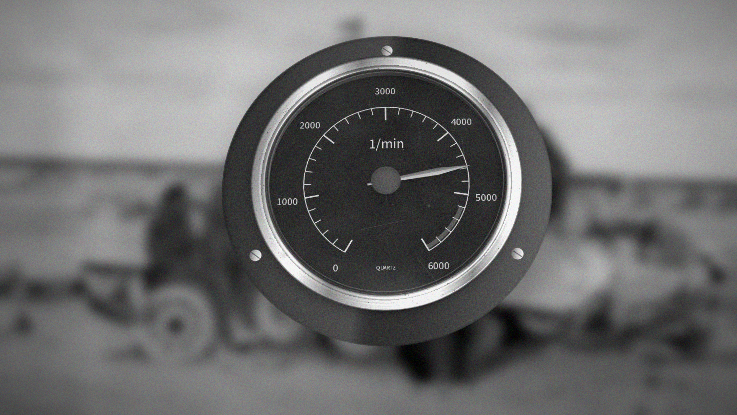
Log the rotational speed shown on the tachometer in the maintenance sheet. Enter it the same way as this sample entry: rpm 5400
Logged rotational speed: rpm 4600
